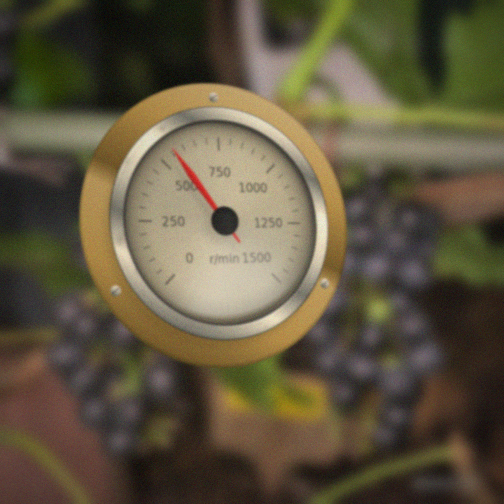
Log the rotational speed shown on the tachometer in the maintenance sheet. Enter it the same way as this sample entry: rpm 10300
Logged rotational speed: rpm 550
